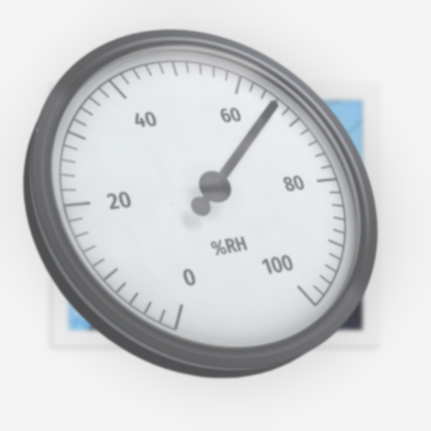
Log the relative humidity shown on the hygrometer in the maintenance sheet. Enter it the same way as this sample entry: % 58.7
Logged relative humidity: % 66
